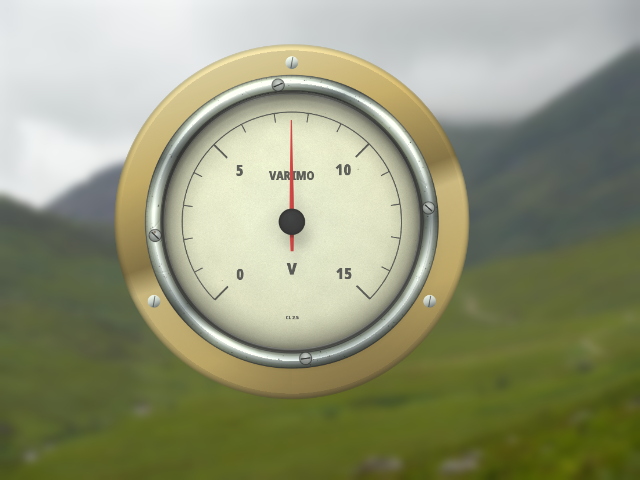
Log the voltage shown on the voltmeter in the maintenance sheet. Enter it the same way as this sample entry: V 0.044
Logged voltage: V 7.5
